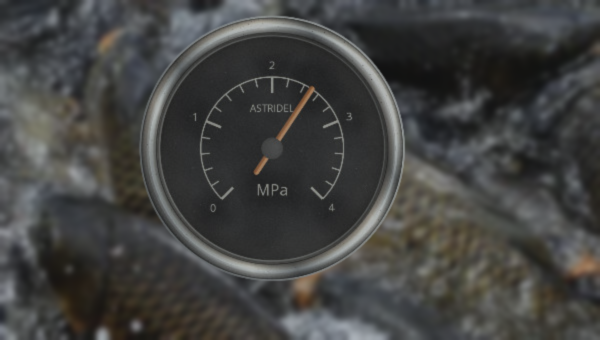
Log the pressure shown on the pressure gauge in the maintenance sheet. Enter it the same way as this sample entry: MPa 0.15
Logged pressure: MPa 2.5
